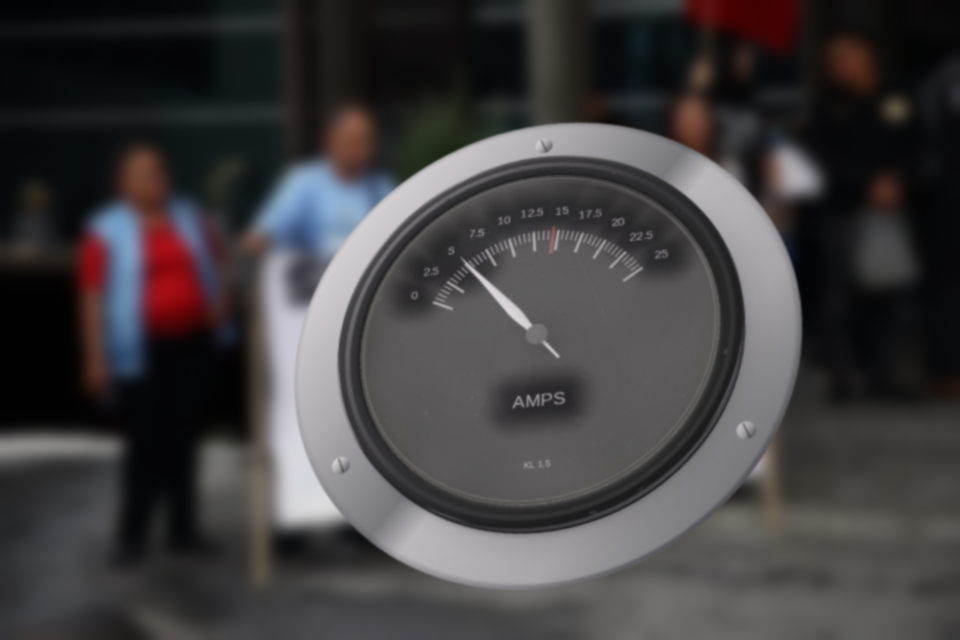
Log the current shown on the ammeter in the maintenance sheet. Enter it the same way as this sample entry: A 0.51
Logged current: A 5
